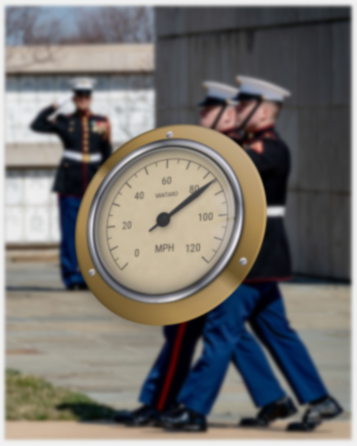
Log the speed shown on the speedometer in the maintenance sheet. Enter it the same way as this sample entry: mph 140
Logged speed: mph 85
